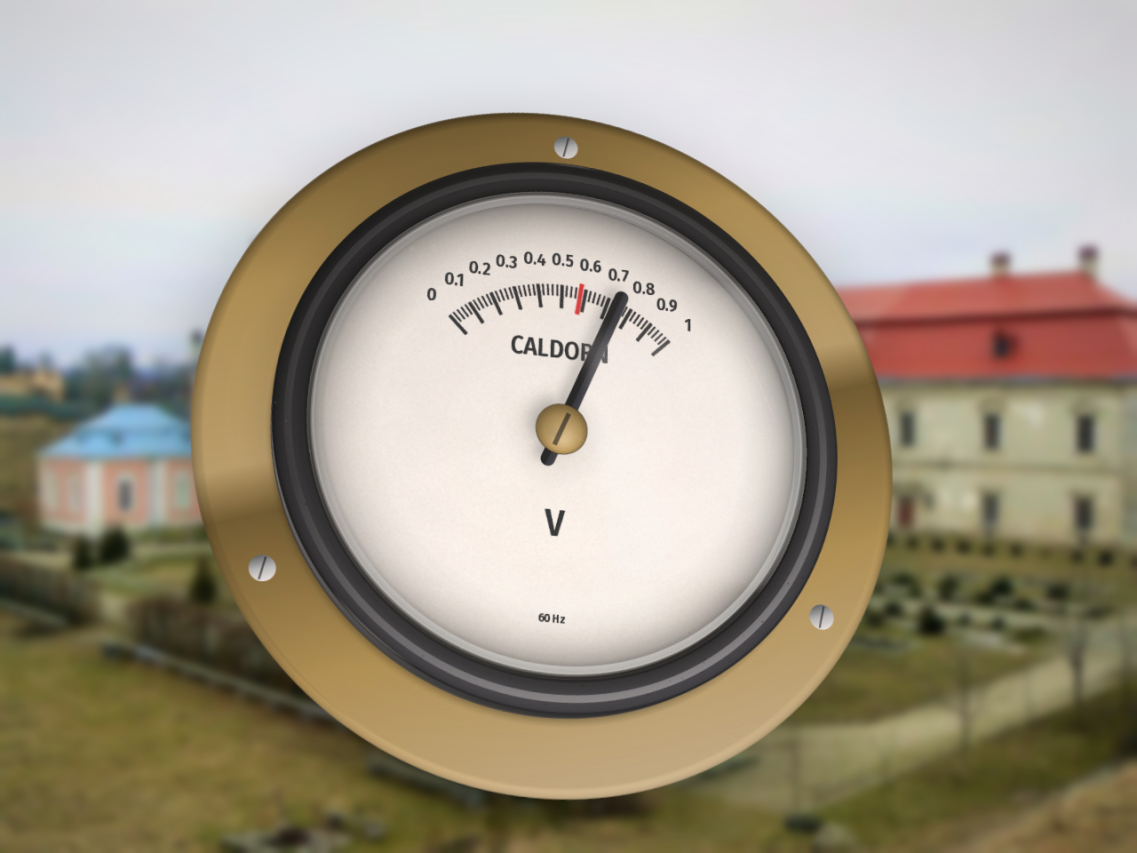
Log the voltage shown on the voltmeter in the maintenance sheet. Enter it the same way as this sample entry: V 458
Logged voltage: V 0.74
